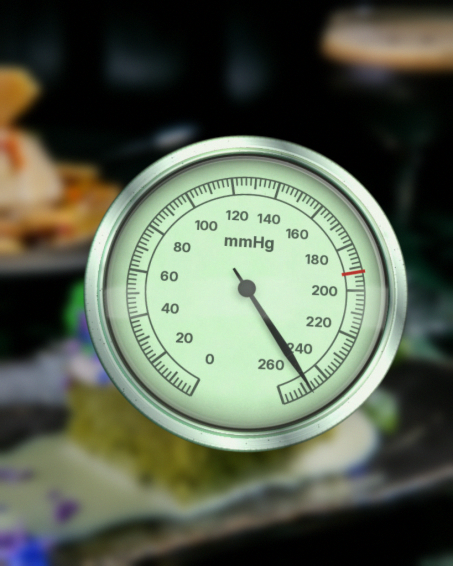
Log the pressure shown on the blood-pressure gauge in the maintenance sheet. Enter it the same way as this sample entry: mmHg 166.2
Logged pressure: mmHg 248
